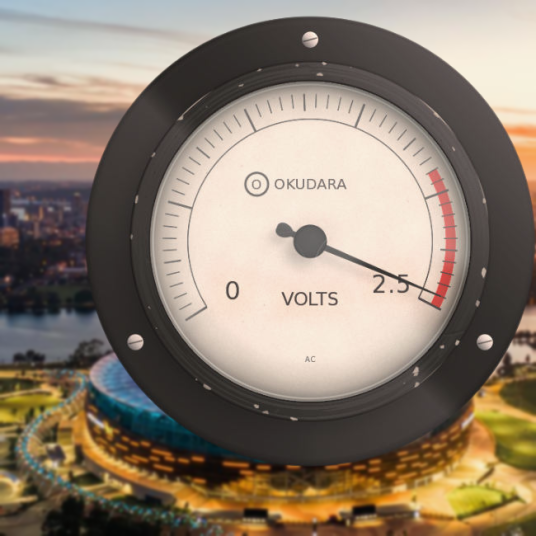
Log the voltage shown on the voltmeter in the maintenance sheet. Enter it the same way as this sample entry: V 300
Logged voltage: V 2.45
